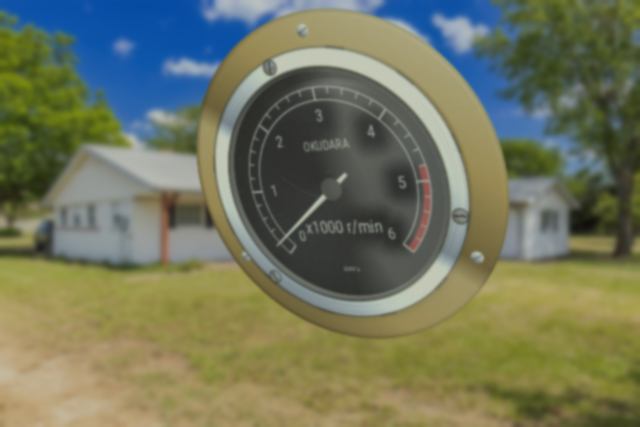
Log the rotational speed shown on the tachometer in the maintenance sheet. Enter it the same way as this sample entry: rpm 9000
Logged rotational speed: rpm 200
